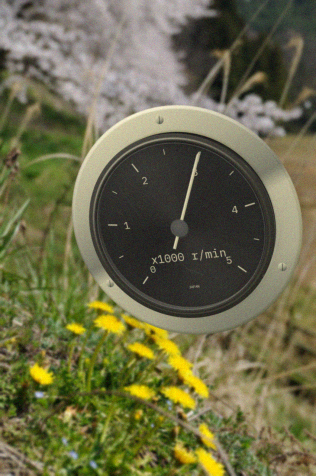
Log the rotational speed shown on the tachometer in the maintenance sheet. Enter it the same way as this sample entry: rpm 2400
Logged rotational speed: rpm 3000
